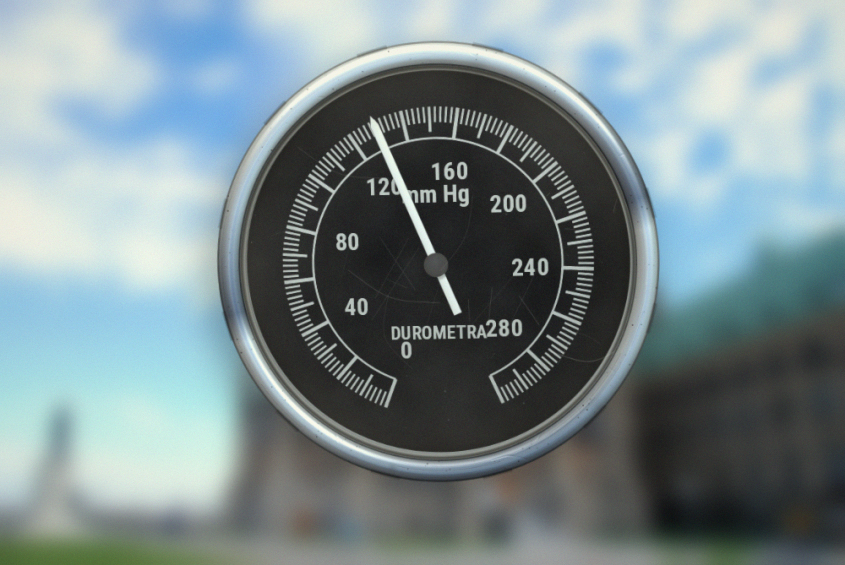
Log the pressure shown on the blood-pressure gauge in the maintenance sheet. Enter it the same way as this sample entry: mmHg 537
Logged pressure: mmHg 130
